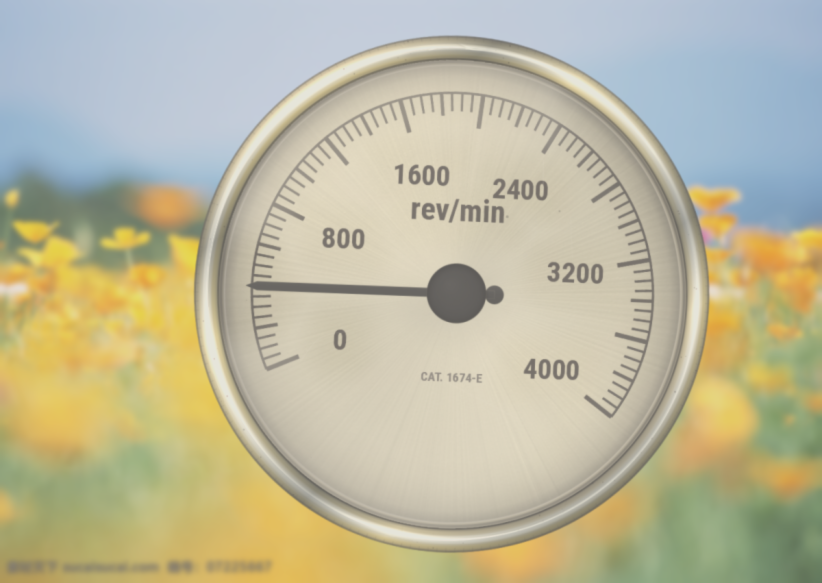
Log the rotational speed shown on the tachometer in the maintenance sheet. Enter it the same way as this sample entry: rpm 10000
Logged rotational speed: rpm 400
